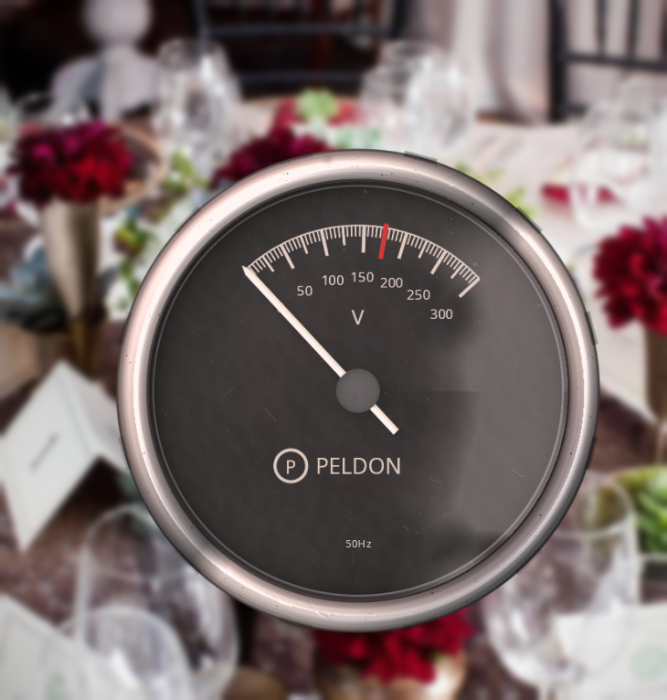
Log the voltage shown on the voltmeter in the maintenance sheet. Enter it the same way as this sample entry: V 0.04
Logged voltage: V 0
